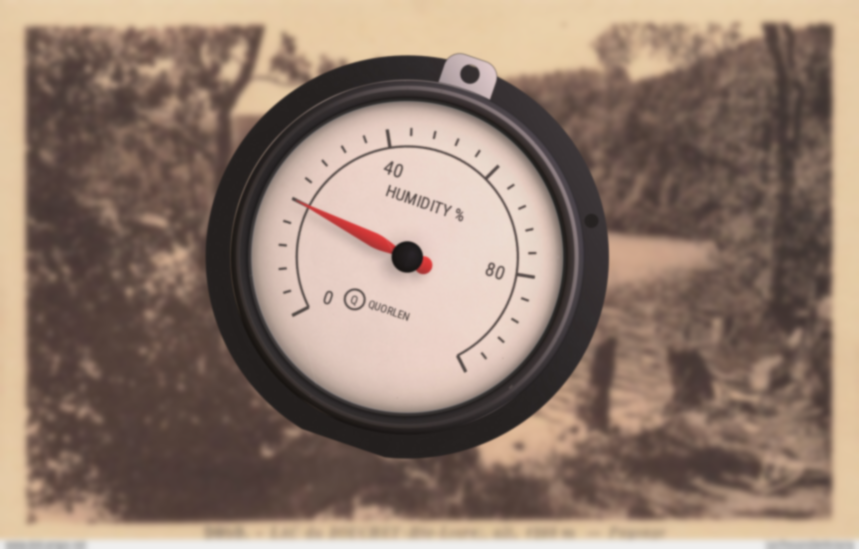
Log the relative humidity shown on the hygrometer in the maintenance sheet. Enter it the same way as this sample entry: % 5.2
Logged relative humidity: % 20
